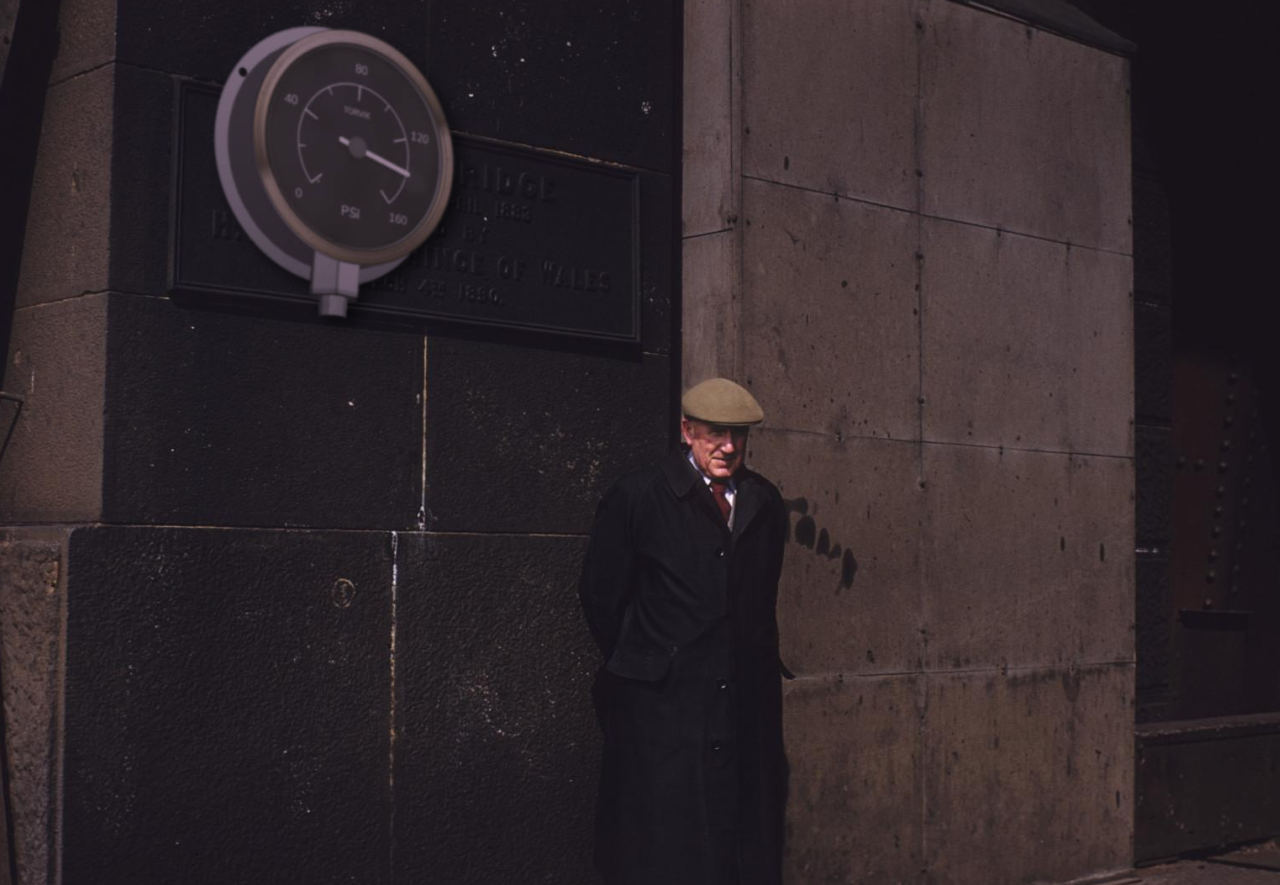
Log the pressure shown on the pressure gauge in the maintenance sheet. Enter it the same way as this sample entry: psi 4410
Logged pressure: psi 140
